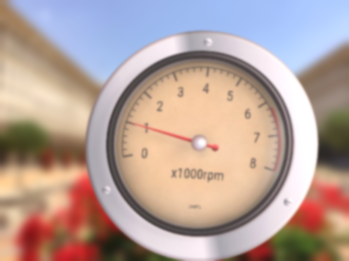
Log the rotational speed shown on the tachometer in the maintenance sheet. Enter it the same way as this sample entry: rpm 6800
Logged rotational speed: rpm 1000
